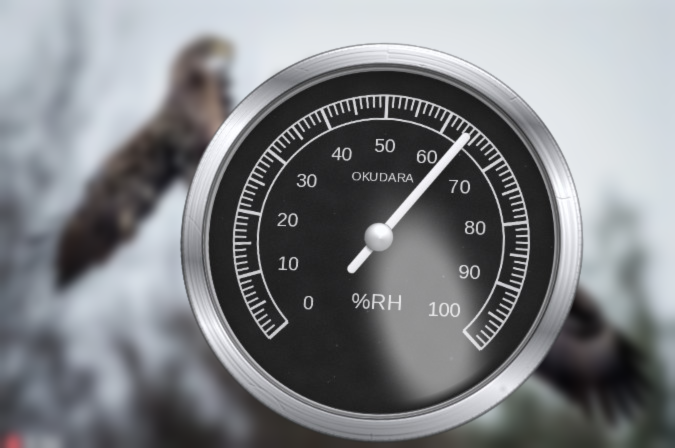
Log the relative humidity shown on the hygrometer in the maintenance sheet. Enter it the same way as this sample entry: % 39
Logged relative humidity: % 64
